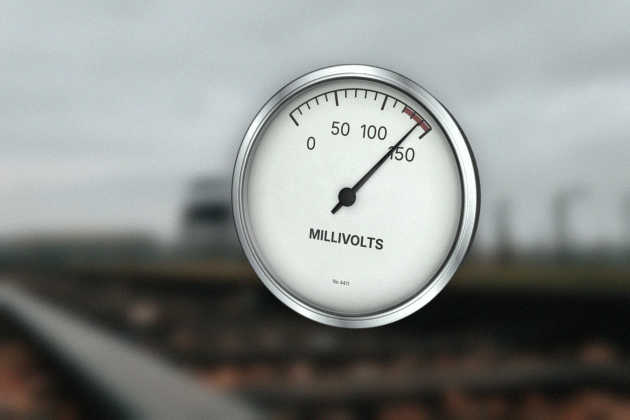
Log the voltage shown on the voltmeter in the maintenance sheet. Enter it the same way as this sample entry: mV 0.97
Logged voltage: mV 140
